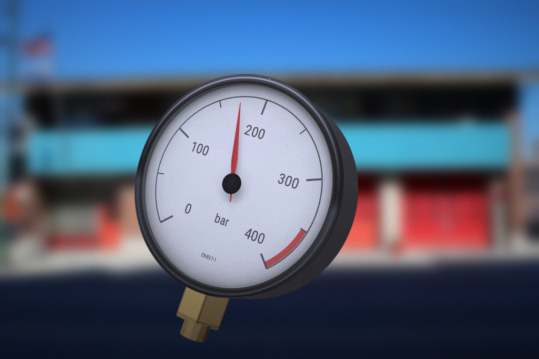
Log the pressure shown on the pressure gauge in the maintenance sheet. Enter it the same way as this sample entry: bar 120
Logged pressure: bar 175
